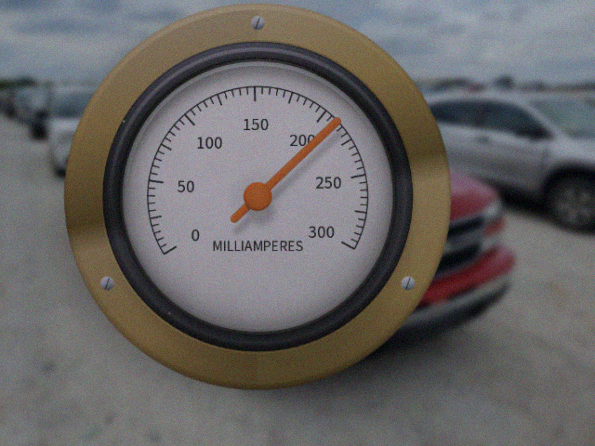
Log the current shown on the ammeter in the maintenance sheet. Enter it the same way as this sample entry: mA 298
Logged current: mA 210
